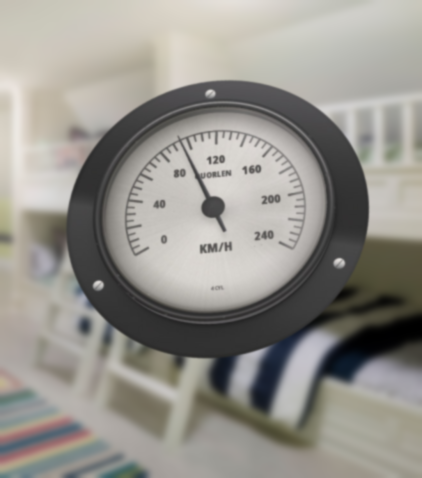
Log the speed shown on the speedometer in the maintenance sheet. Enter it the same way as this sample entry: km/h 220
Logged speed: km/h 95
